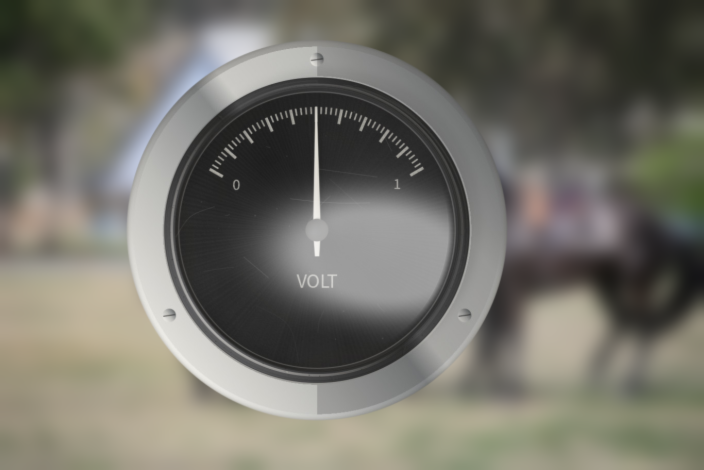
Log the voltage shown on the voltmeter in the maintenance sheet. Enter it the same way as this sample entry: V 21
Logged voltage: V 0.5
